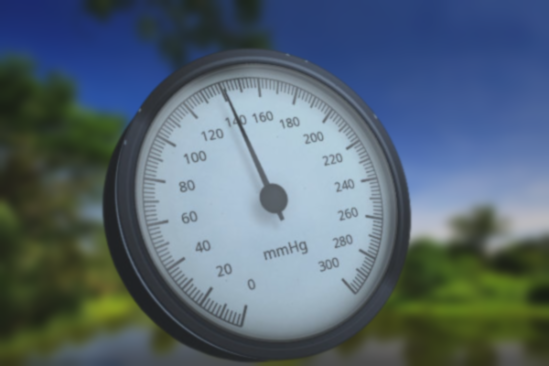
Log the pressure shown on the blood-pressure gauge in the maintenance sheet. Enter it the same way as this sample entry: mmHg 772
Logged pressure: mmHg 140
